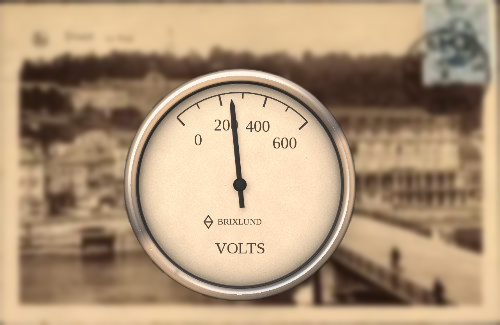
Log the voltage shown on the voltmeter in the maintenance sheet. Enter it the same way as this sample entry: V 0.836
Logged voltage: V 250
